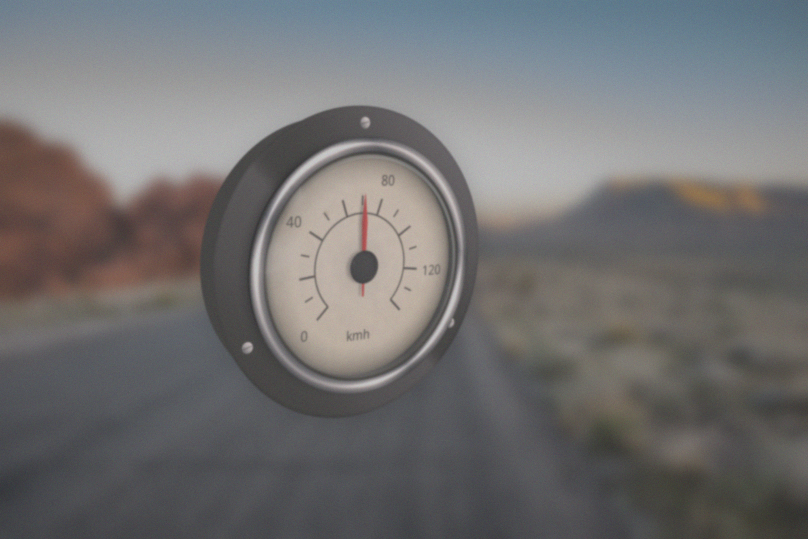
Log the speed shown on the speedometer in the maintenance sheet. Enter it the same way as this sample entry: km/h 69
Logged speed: km/h 70
